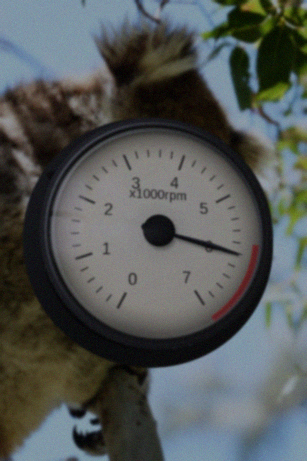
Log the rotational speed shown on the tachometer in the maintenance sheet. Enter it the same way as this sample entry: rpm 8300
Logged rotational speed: rpm 6000
